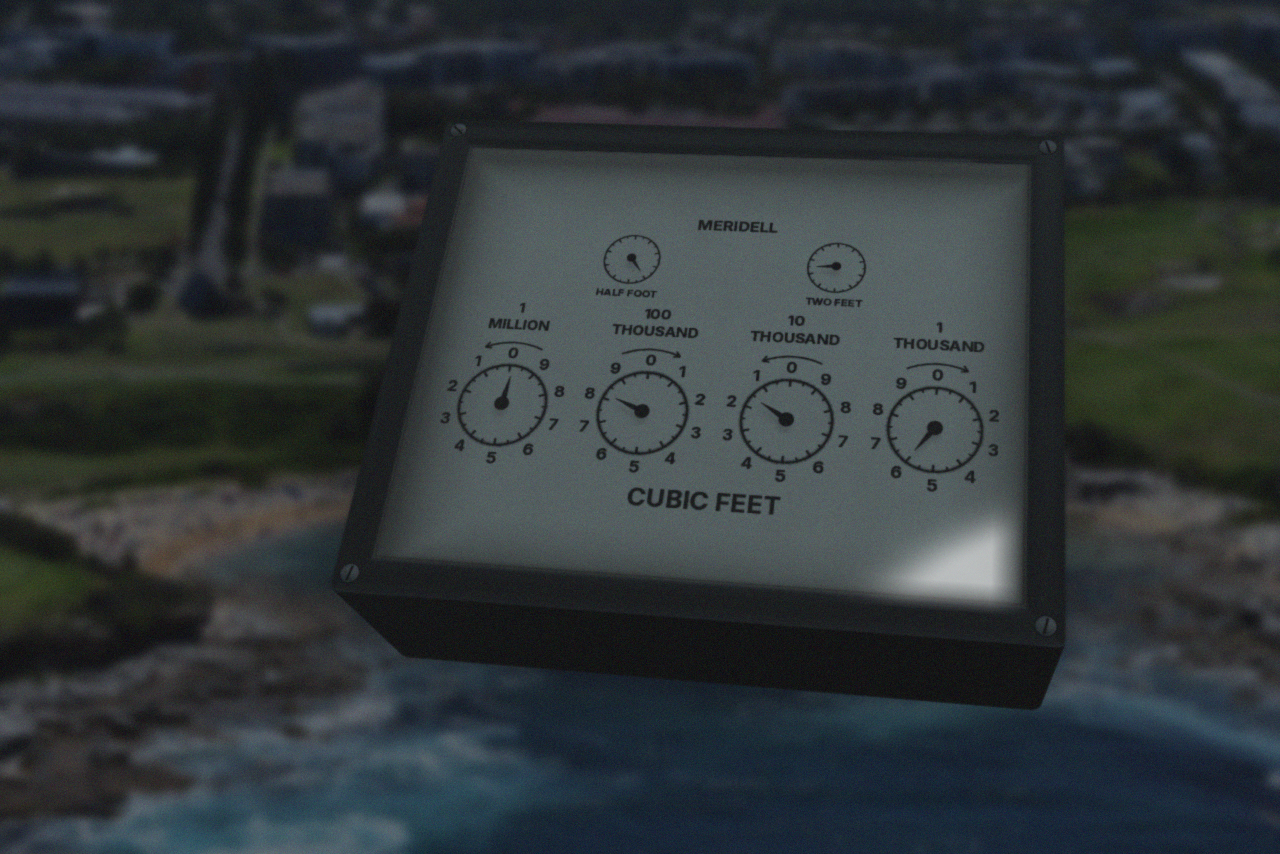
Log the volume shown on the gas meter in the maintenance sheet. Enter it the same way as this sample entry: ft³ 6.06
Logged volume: ft³ 981600
